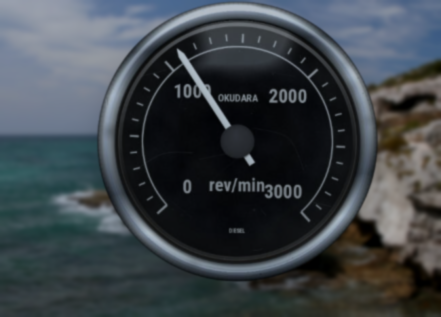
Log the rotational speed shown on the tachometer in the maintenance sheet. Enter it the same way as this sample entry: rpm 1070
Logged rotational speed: rpm 1100
